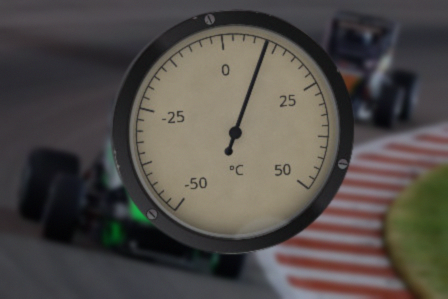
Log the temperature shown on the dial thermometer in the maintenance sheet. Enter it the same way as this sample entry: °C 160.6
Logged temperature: °C 10
